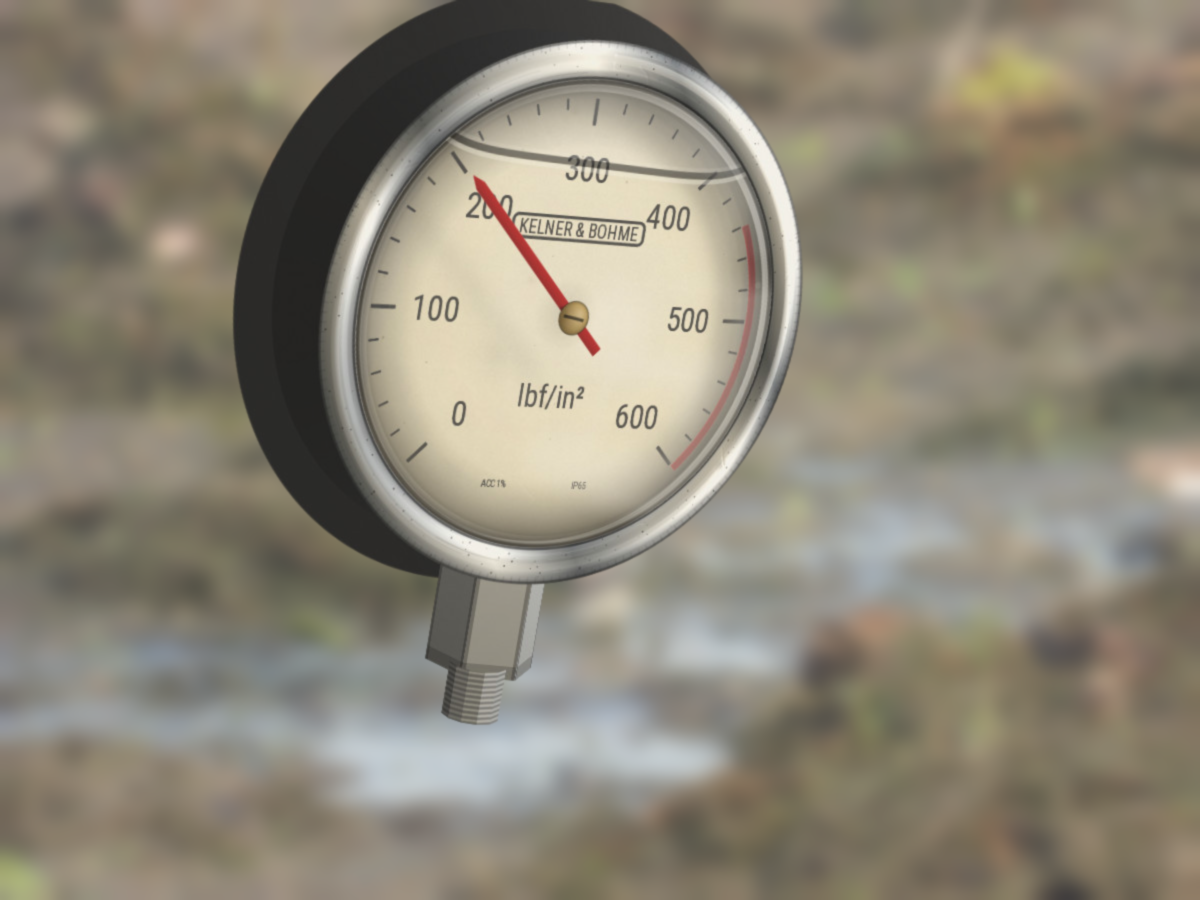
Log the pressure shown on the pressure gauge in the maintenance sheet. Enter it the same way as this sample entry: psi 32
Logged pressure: psi 200
